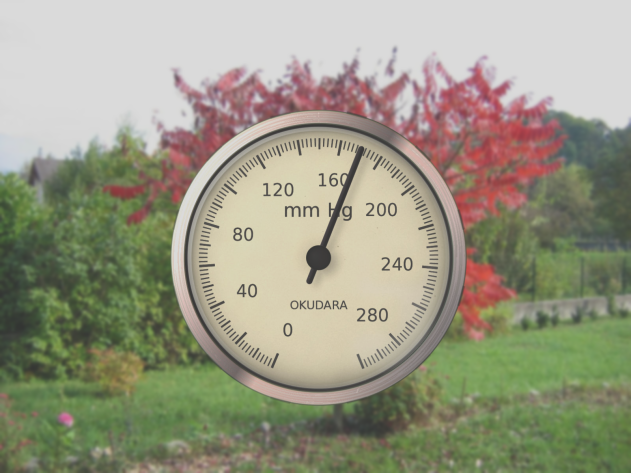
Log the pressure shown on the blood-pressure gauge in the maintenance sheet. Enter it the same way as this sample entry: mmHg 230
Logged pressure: mmHg 170
